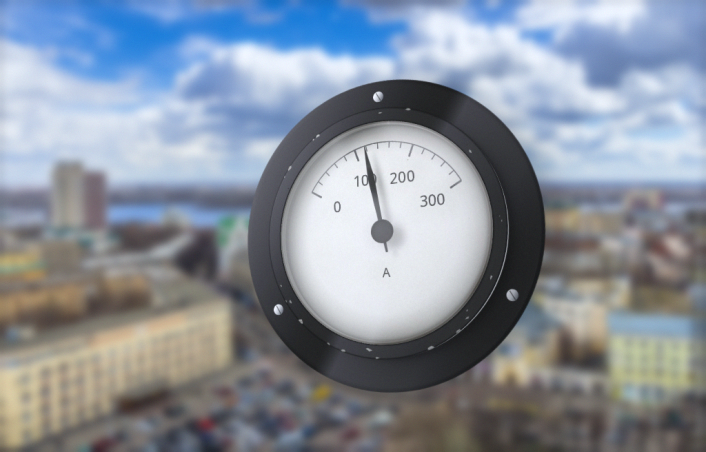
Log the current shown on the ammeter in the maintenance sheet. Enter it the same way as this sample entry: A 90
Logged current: A 120
